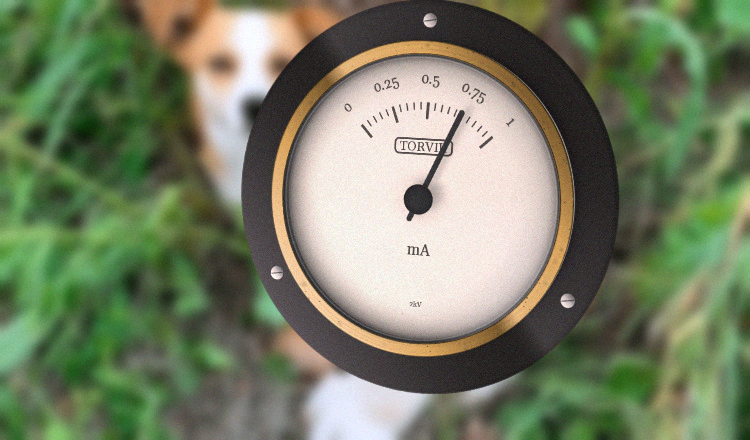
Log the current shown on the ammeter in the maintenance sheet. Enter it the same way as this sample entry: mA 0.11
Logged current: mA 0.75
